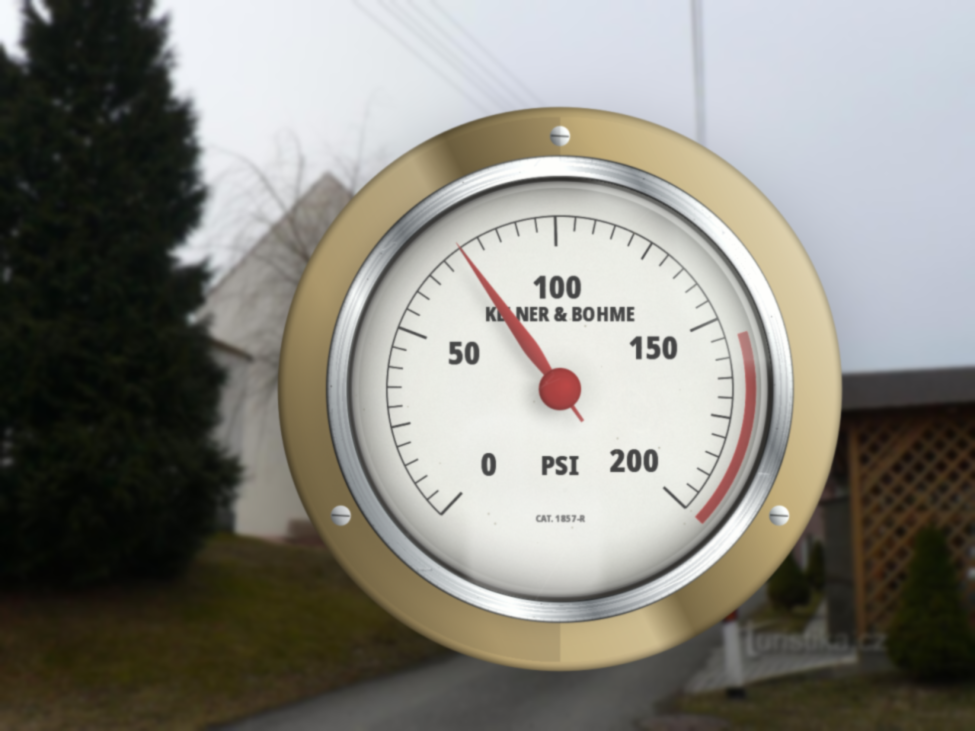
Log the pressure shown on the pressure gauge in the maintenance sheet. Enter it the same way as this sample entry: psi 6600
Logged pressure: psi 75
